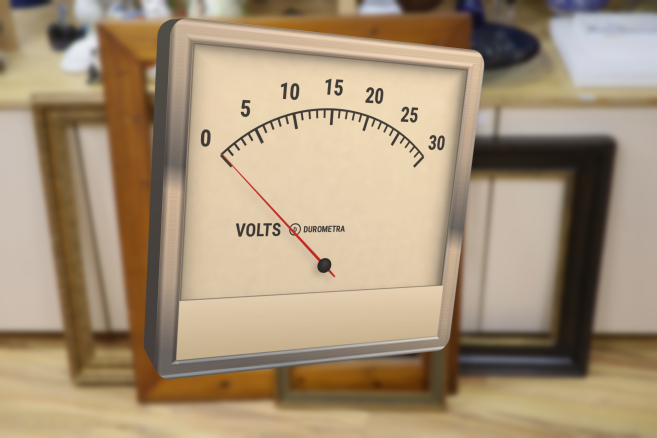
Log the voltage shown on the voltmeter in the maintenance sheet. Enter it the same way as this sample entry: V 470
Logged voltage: V 0
